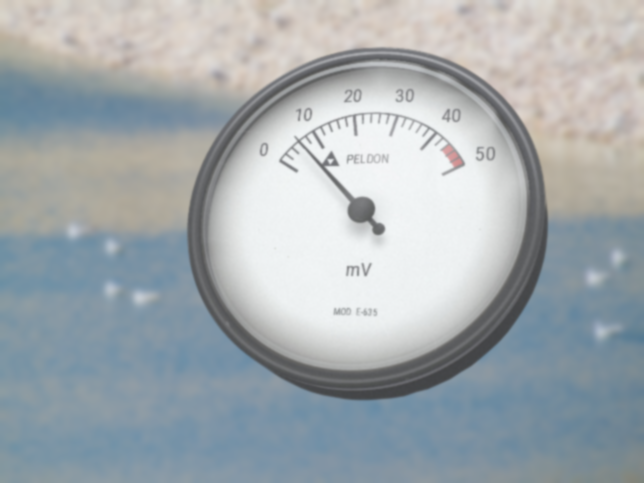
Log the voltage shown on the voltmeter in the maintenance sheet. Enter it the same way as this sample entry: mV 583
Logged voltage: mV 6
